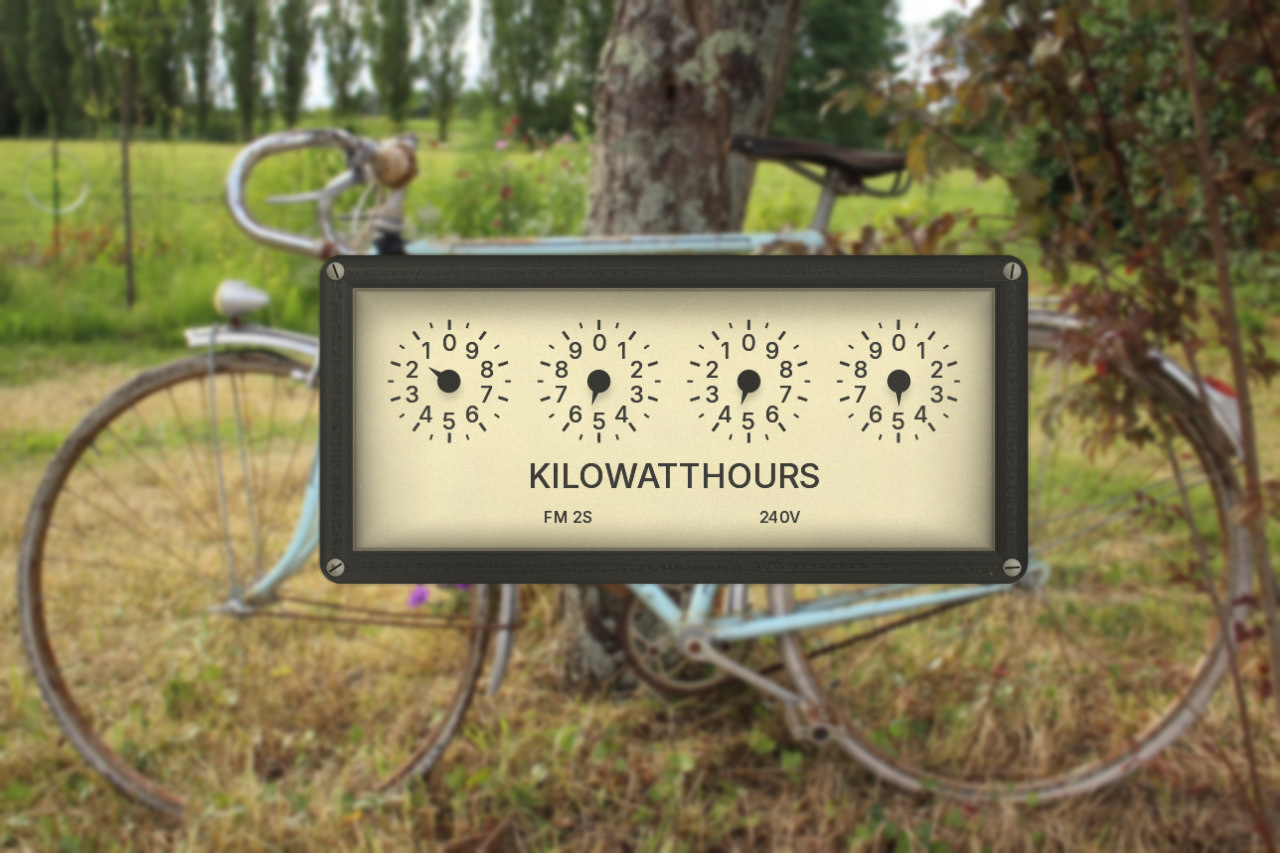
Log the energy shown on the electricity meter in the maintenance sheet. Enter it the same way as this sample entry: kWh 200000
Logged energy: kWh 1545
